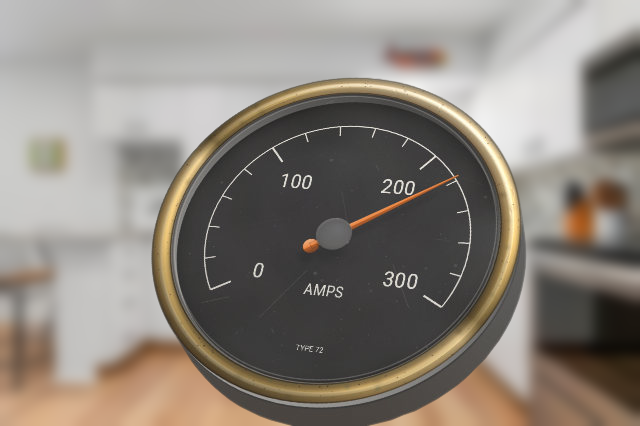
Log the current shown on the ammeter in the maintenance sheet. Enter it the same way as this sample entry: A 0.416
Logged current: A 220
